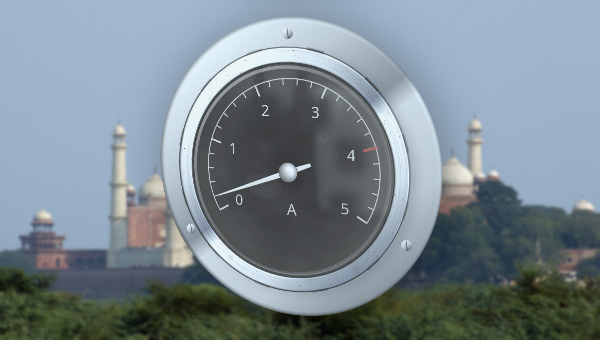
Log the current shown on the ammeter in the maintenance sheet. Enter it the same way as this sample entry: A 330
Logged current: A 0.2
